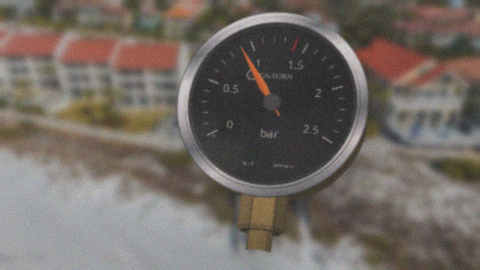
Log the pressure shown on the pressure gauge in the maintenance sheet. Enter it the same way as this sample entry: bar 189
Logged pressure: bar 0.9
